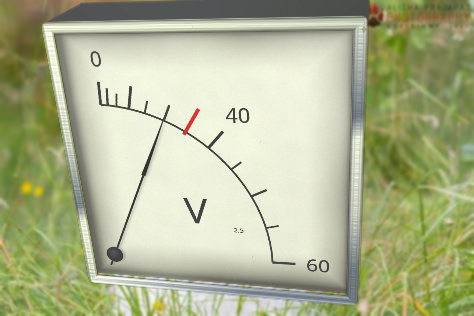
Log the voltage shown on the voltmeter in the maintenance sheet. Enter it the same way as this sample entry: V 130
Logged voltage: V 30
